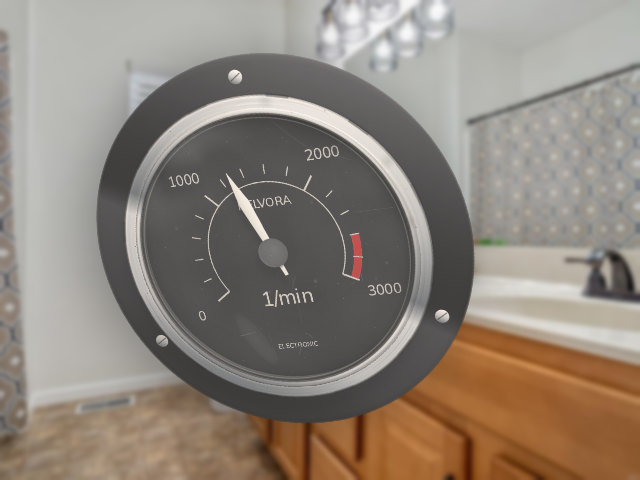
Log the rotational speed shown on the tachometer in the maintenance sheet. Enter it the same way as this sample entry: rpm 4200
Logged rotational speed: rpm 1300
